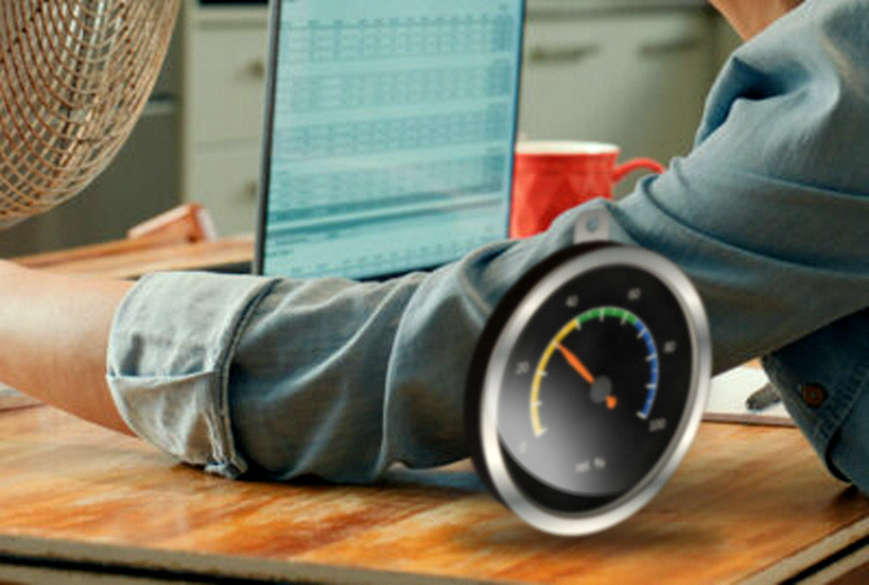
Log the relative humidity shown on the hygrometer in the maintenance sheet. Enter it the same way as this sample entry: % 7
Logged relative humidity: % 30
